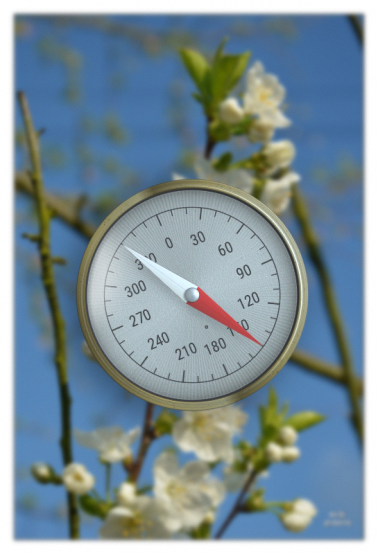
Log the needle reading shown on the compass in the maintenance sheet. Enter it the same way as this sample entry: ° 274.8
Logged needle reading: ° 150
